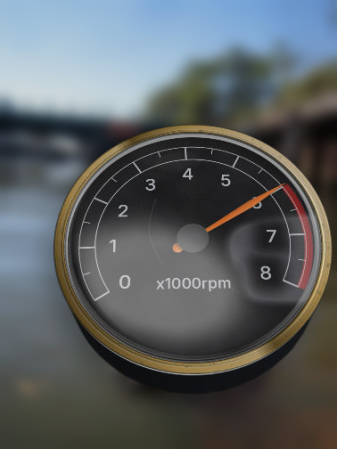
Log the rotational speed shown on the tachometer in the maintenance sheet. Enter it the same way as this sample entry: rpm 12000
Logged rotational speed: rpm 6000
